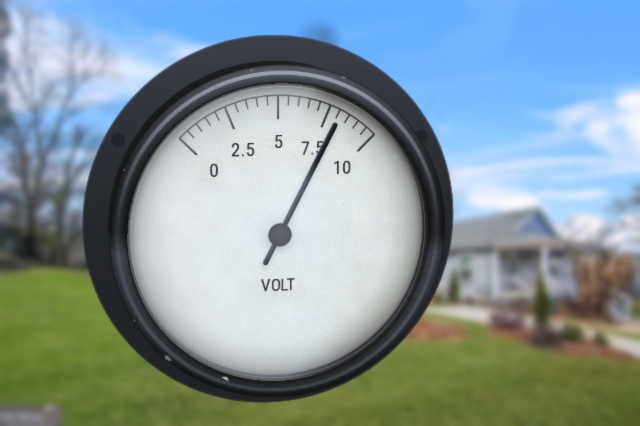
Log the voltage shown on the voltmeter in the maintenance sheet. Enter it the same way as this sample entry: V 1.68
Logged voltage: V 8
